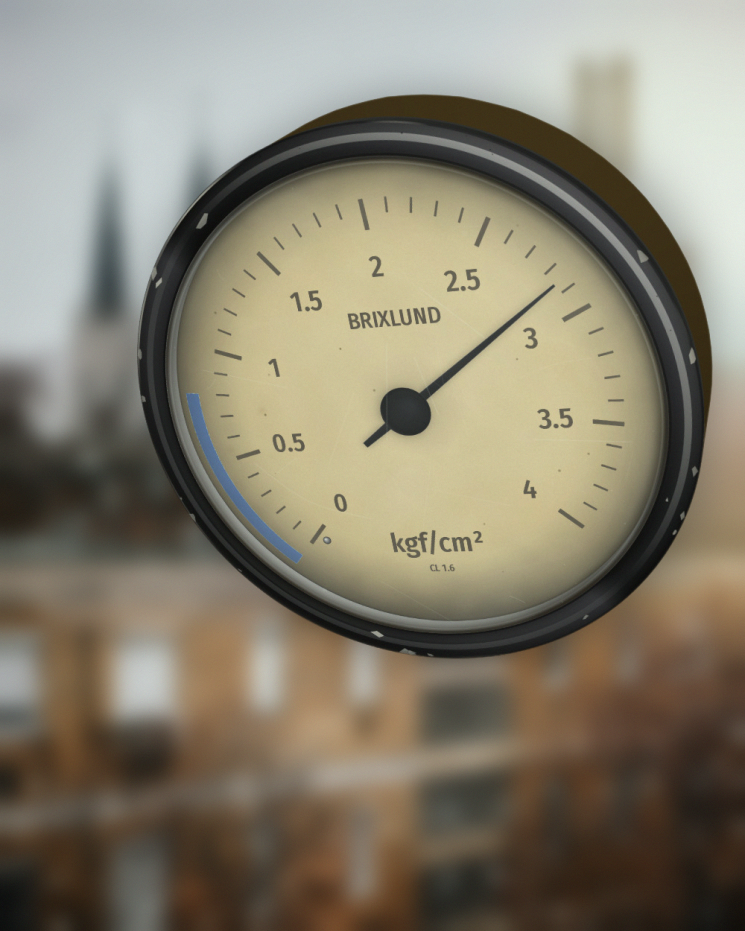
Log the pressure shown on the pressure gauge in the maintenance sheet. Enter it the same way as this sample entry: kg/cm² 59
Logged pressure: kg/cm² 2.85
